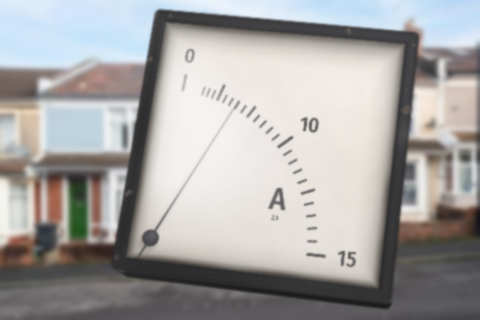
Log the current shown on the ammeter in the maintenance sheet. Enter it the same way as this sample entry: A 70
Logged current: A 6.5
